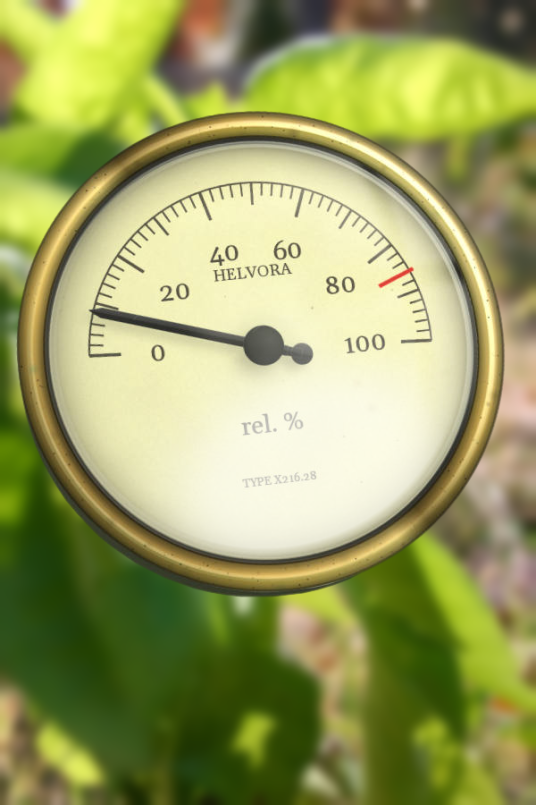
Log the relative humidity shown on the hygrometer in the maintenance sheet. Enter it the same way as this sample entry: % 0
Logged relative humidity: % 8
